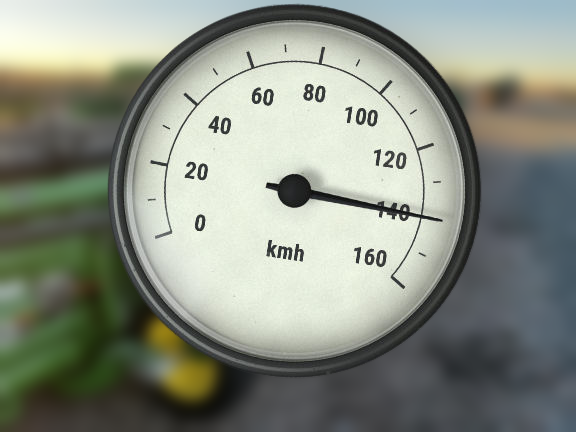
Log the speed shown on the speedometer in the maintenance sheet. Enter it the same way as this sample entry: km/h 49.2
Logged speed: km/h 140
